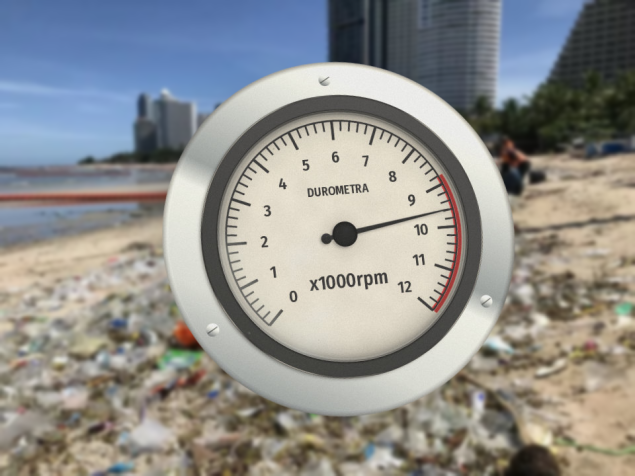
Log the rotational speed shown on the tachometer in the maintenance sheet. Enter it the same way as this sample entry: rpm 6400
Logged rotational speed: rpm 9600
